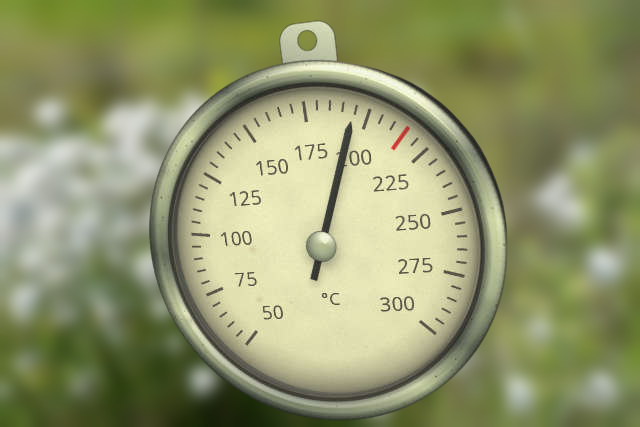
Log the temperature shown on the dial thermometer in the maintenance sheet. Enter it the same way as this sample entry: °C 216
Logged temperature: °C 195
